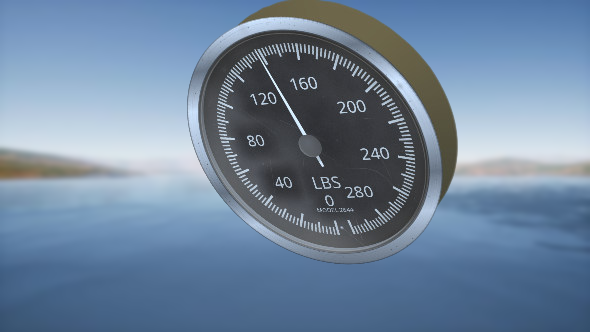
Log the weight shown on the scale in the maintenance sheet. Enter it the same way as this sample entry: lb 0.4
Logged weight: lb 140
